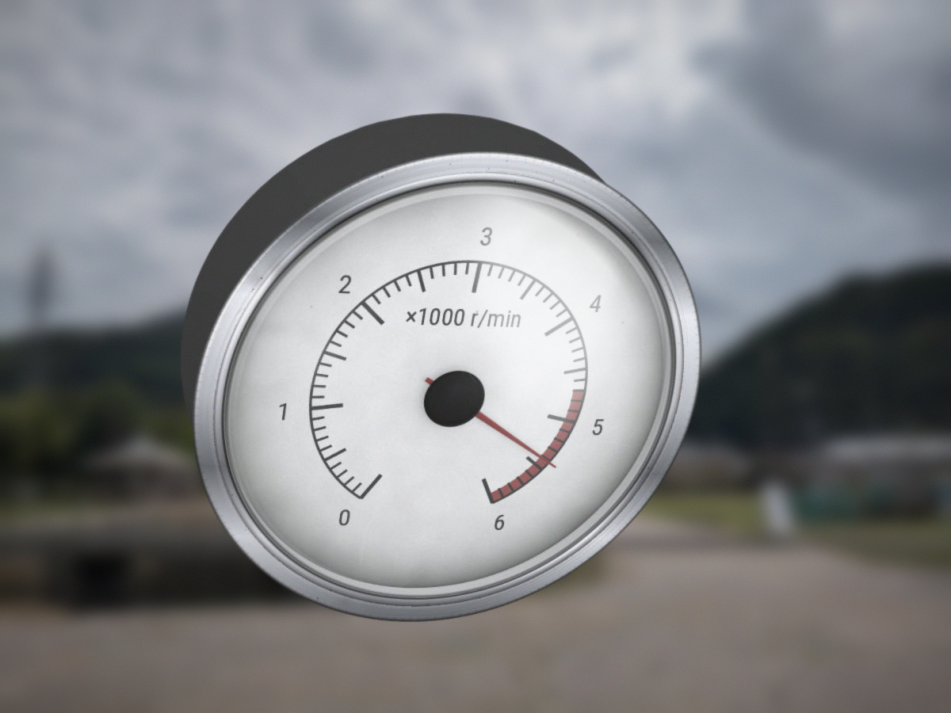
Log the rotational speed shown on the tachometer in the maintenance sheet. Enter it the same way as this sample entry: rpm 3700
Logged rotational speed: rpm 5400
